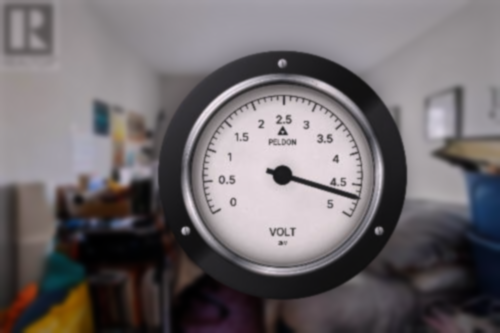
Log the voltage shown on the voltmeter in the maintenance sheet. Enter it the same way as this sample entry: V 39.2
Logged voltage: V 4.7
